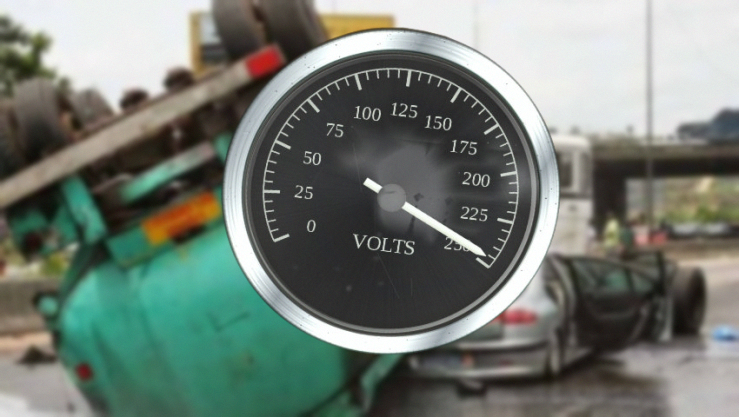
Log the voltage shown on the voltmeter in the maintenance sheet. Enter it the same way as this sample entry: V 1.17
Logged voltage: V 245
